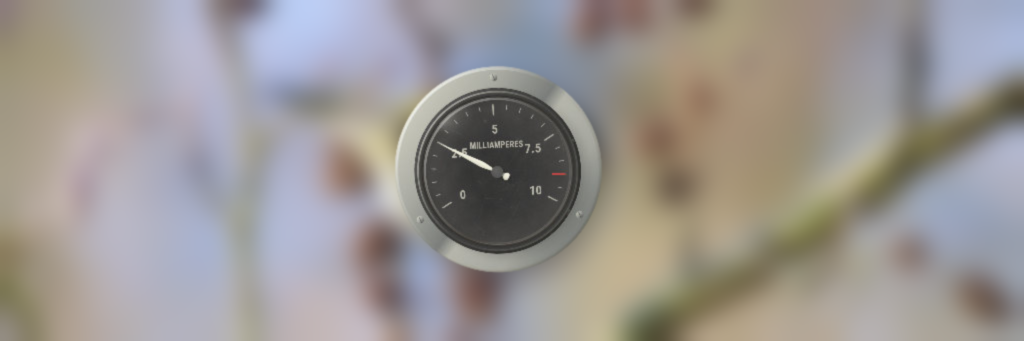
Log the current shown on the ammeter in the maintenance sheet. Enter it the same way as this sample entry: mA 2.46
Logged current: mA 2.5
